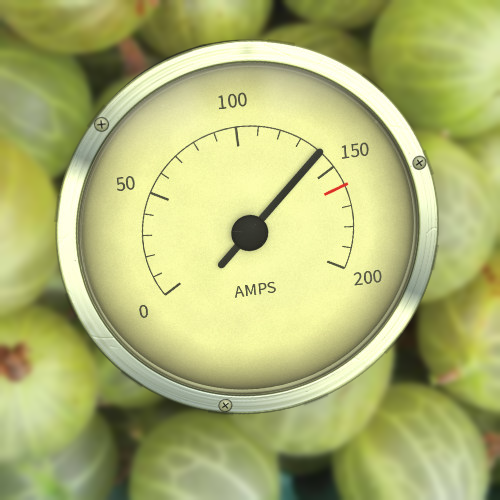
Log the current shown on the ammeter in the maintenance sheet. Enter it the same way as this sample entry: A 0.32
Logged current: A 140
